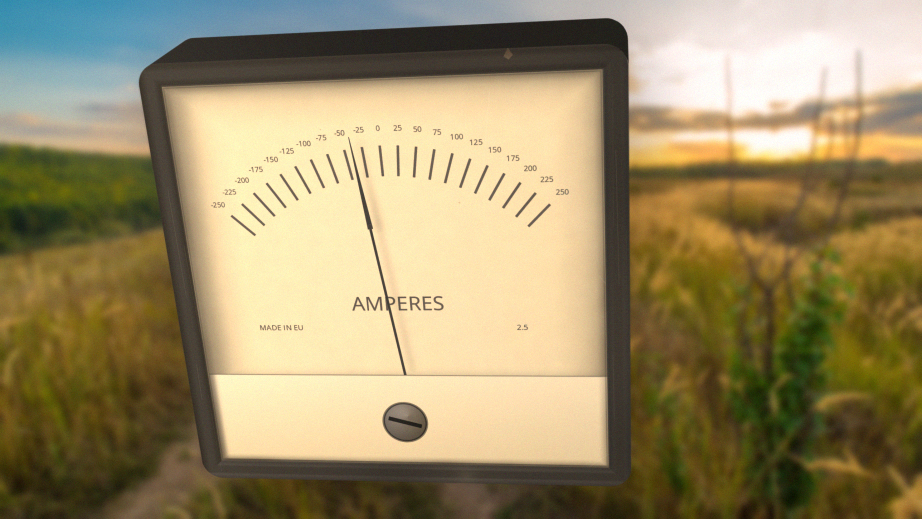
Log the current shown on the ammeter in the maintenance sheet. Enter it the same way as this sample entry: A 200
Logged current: A -37.5
